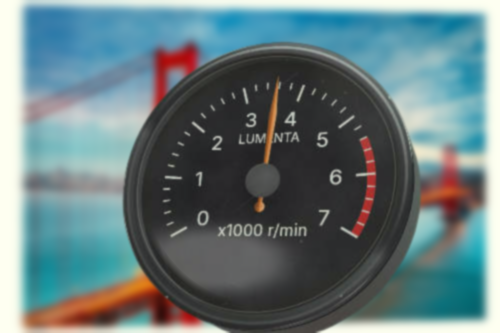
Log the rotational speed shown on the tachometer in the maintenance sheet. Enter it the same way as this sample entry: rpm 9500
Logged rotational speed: rpm 3600
